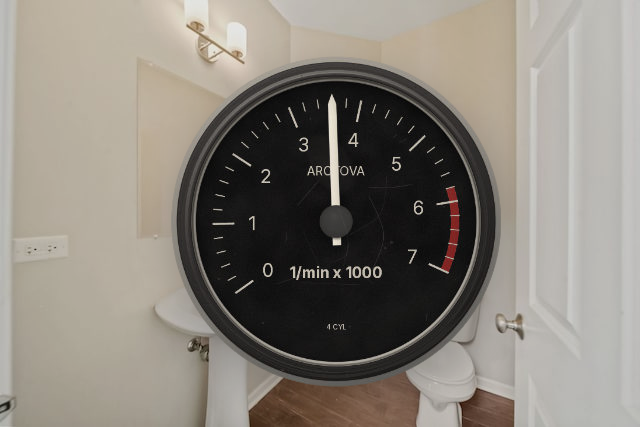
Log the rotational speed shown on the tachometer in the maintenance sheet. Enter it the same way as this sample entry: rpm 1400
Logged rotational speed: rpm 3600
